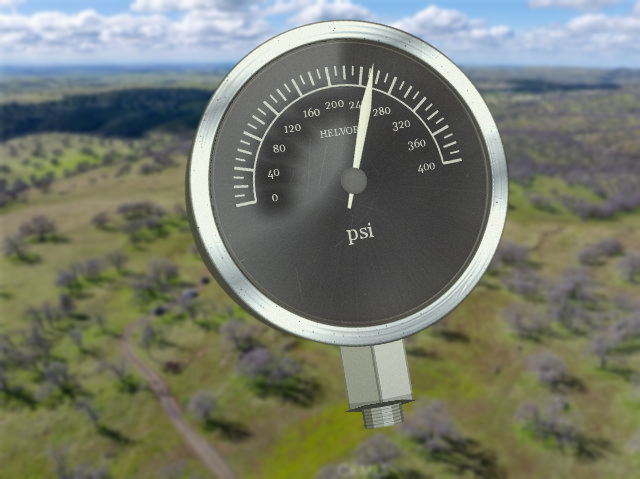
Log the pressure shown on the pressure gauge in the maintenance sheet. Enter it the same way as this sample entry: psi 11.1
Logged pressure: psi 250
